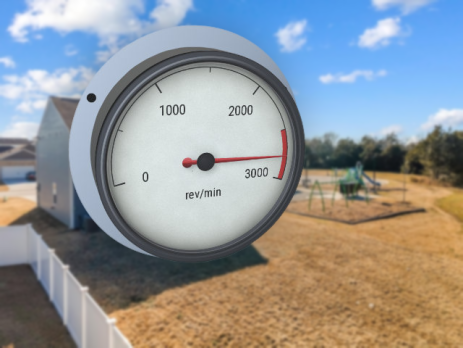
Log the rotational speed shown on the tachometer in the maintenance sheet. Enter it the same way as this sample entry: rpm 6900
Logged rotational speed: rpm 2750
